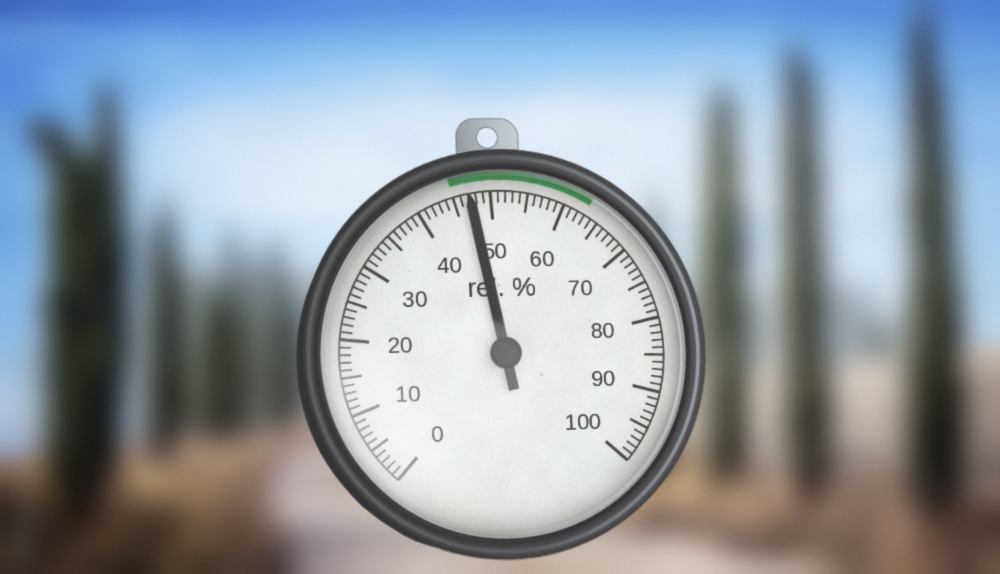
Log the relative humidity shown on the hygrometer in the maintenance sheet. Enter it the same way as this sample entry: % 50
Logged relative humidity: % 47
